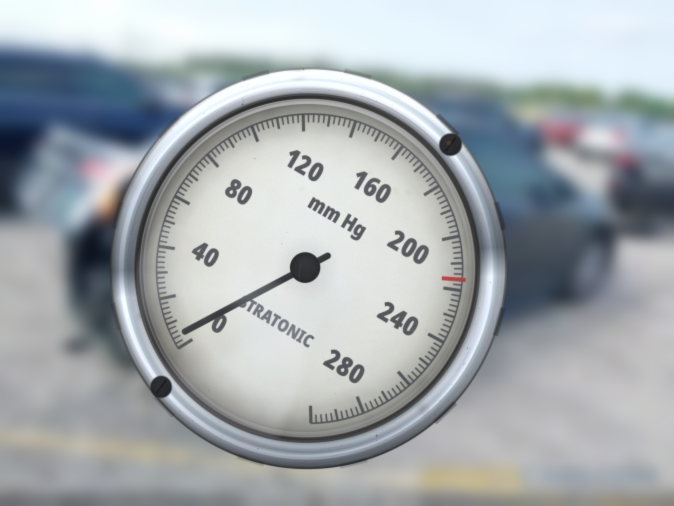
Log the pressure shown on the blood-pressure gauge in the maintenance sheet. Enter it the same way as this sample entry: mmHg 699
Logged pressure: mmHg 4
